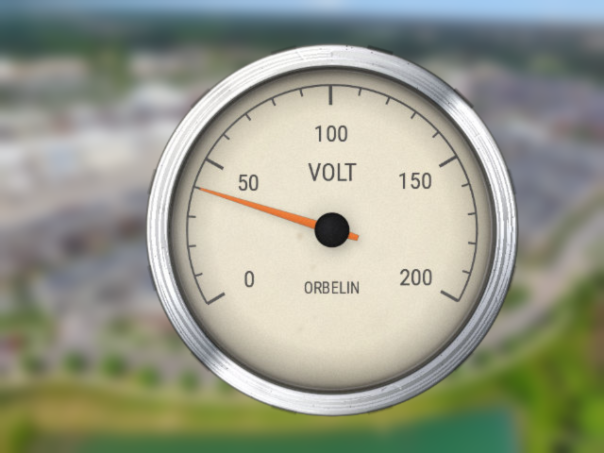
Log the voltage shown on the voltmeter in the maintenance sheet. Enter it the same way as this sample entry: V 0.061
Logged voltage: V 40
